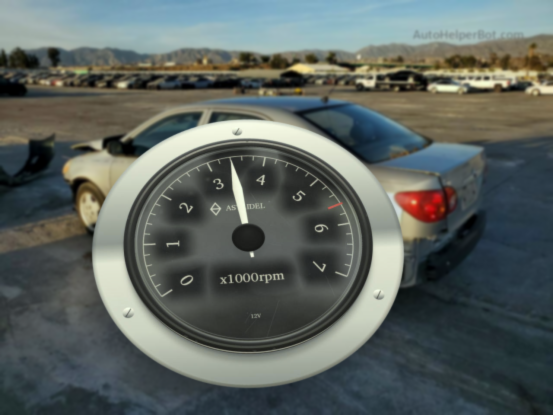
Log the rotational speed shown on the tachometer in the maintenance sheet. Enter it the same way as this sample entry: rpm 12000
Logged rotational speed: rpm 3400
